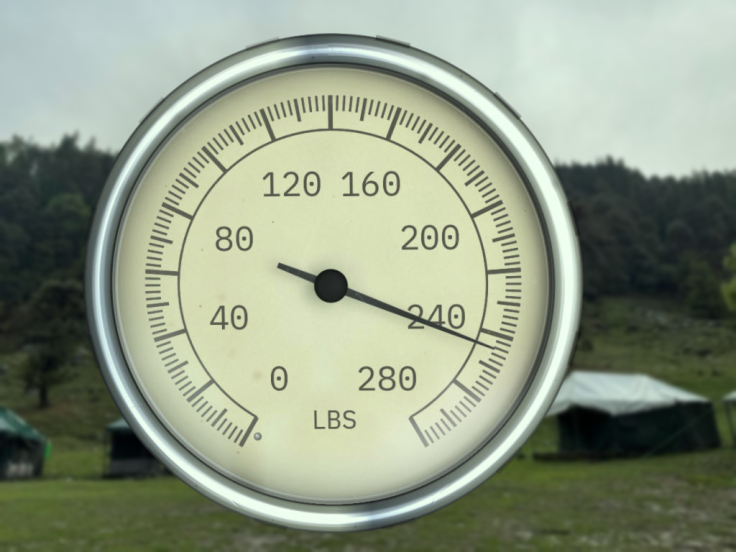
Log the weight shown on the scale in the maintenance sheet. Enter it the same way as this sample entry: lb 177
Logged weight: lb 244
